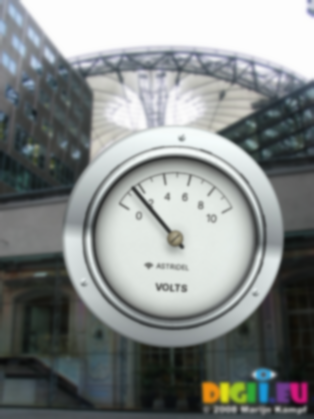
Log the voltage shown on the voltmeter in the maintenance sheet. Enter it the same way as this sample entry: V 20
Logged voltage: V 1.5
